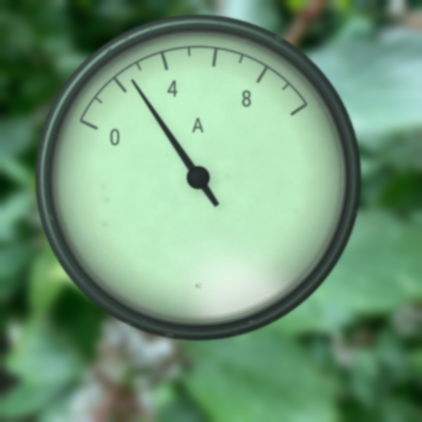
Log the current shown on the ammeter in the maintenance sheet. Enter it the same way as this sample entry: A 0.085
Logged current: A 2.5
